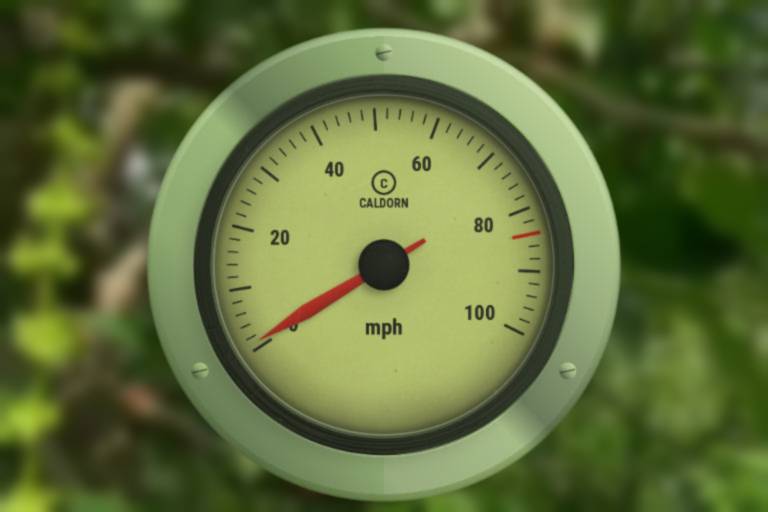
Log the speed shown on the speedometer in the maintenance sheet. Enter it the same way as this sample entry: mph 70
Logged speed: mph 1
